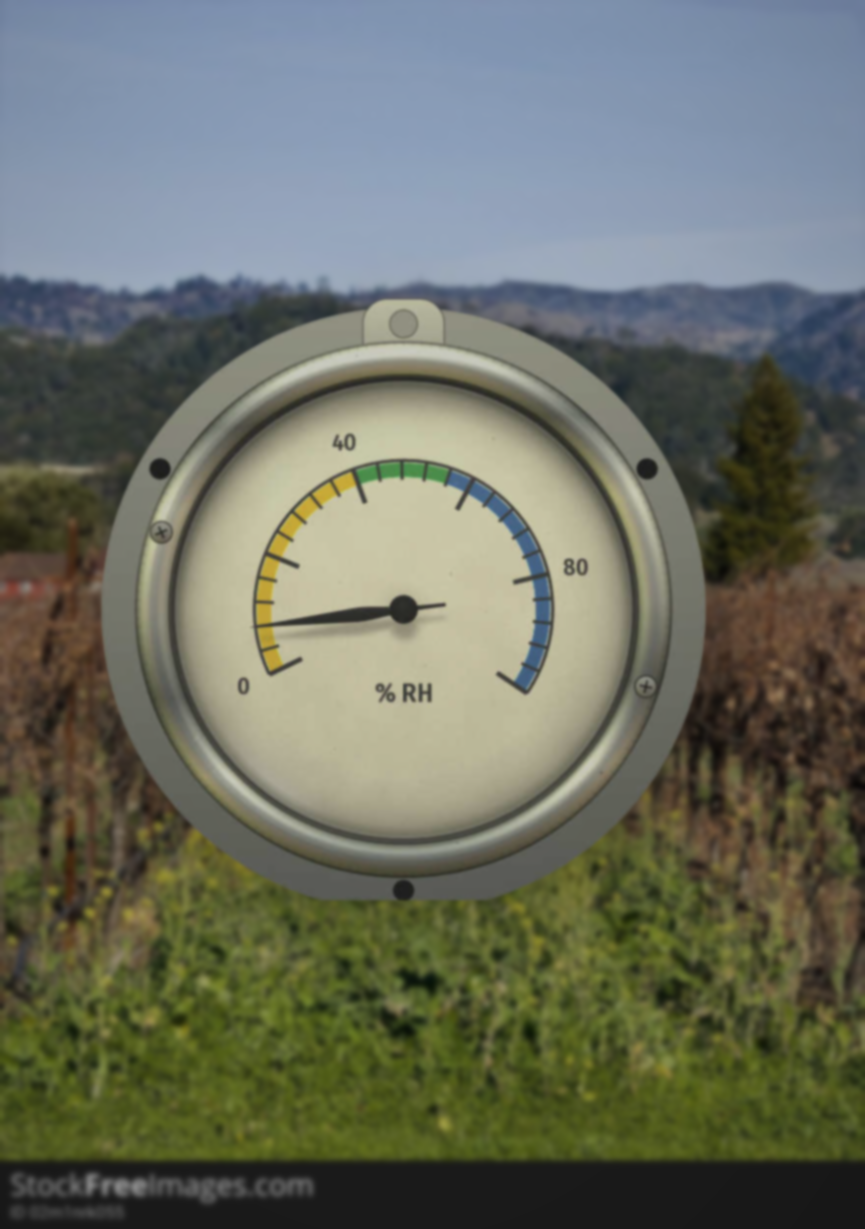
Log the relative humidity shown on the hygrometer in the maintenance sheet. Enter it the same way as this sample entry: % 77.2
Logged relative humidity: % 8
